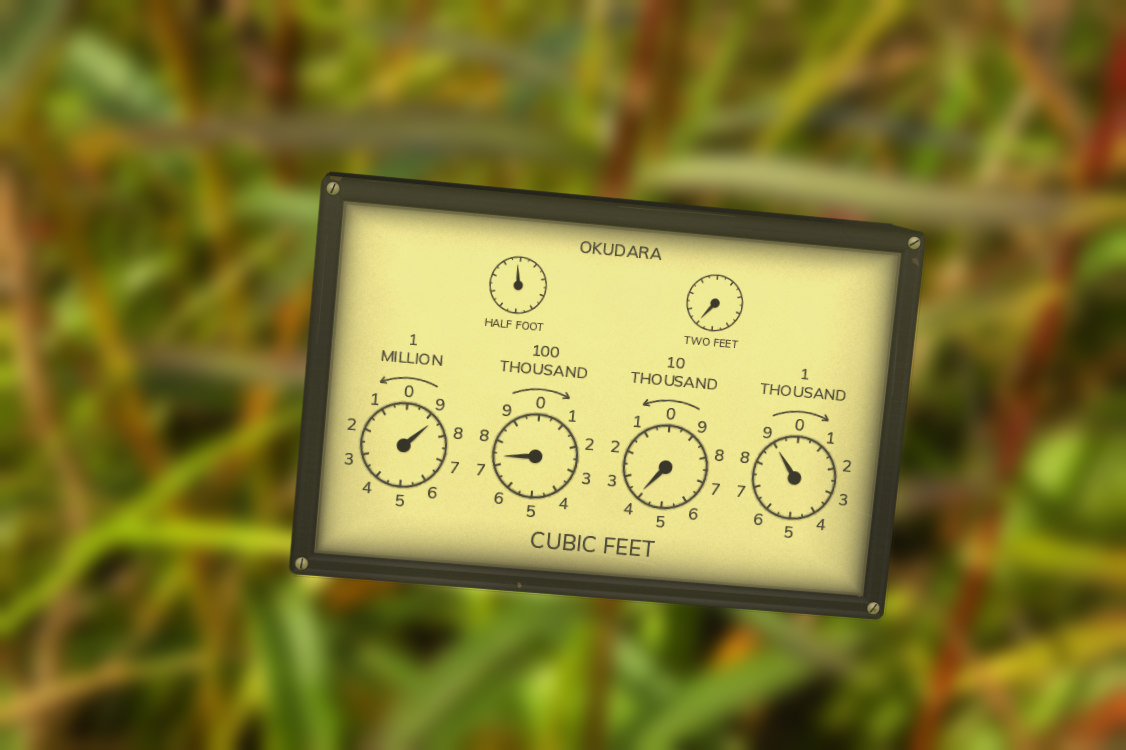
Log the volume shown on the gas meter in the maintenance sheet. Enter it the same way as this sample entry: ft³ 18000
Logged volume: ft³ 873900
